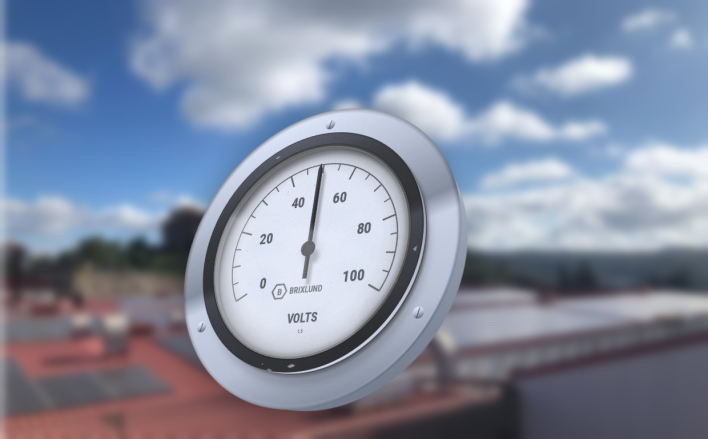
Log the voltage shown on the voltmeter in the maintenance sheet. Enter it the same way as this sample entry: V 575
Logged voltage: V 50
